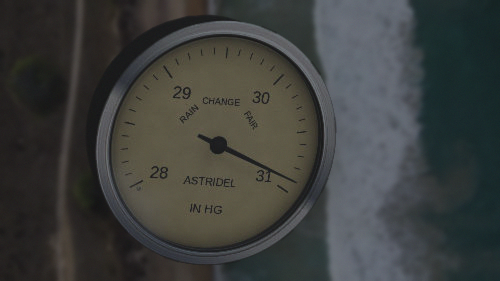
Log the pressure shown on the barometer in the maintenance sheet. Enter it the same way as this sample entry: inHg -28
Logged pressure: inHg 30.9
